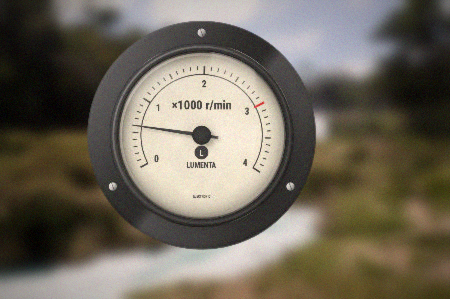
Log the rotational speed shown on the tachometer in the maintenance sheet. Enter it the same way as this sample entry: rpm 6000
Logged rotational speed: rpm 600
